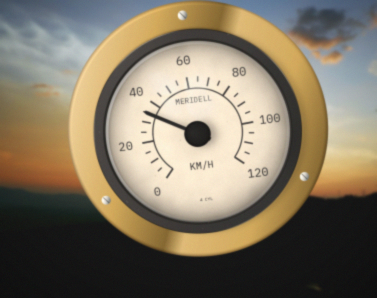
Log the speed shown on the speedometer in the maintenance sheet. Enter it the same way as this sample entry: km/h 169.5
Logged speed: km/h 35
